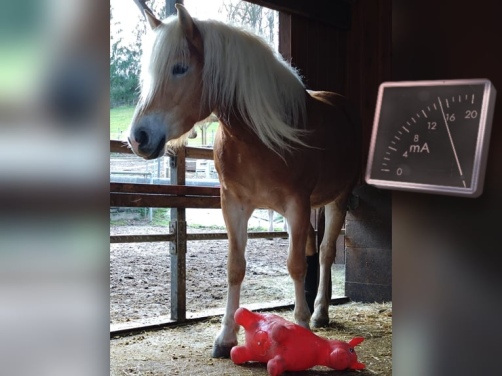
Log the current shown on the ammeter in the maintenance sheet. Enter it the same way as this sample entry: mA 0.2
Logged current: mA 15
